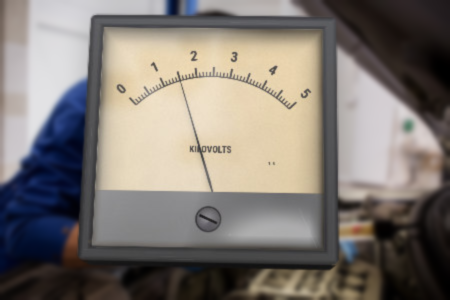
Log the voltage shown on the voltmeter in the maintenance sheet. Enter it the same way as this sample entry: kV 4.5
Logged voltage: kV 1.5
